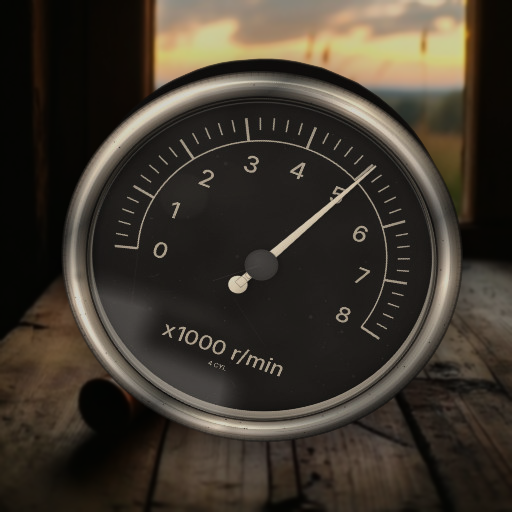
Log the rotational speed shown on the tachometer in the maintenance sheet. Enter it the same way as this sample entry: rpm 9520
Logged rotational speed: rpm 5000
